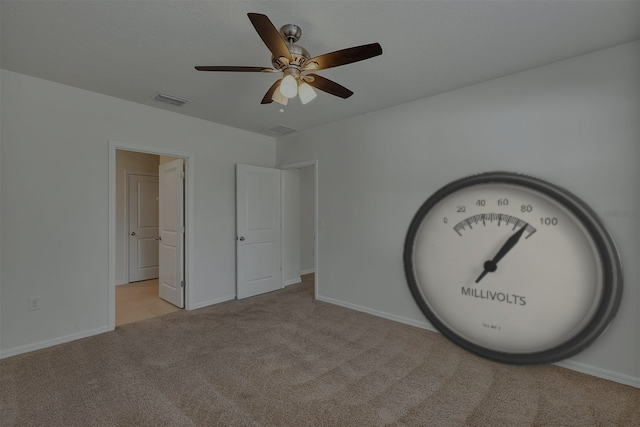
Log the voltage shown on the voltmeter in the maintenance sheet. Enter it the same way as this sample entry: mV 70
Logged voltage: mV 90
